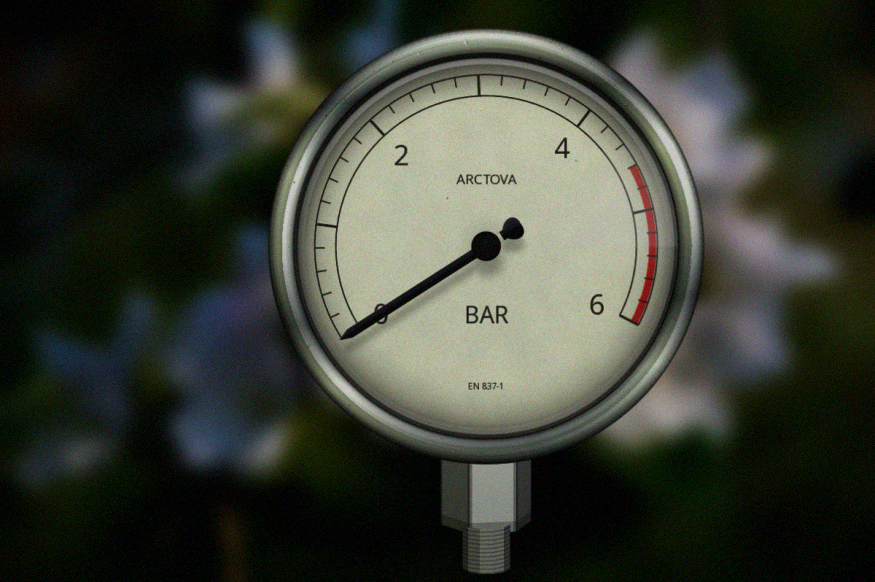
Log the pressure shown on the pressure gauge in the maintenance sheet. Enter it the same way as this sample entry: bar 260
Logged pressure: bar 0
